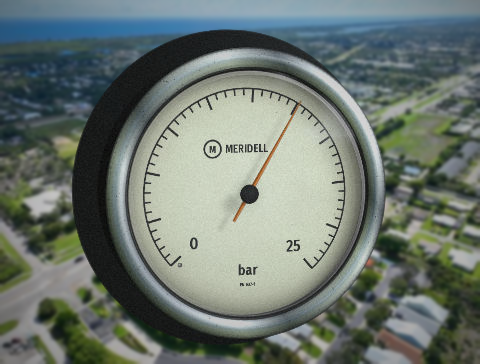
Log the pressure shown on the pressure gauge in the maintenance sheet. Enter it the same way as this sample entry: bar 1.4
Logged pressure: bar 15
